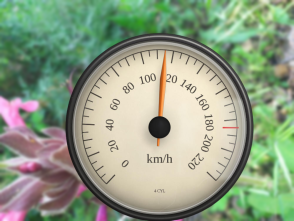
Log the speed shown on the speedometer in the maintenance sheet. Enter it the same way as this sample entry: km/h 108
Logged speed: km/h 115
